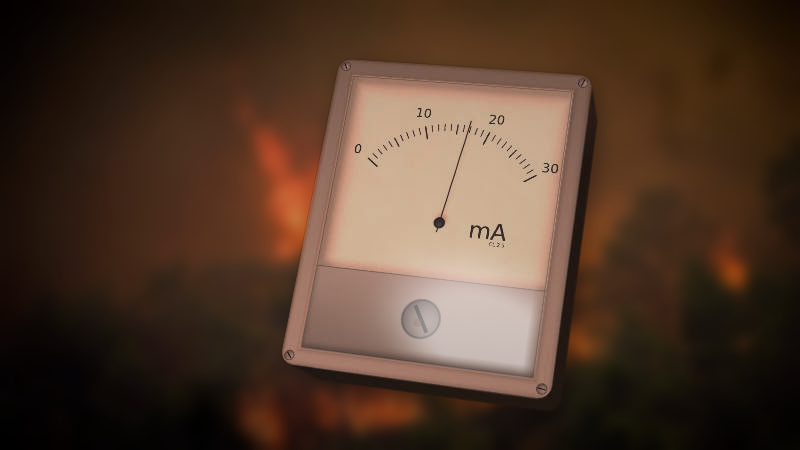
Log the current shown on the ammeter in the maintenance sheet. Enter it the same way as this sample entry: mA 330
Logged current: mA 17
